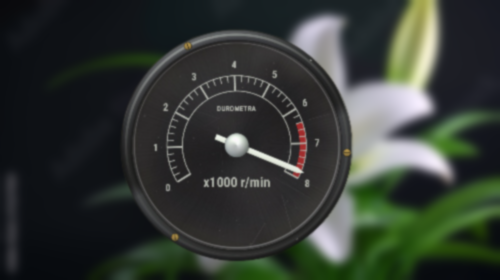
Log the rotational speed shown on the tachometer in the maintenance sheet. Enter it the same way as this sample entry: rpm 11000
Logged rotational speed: rpm 7800
